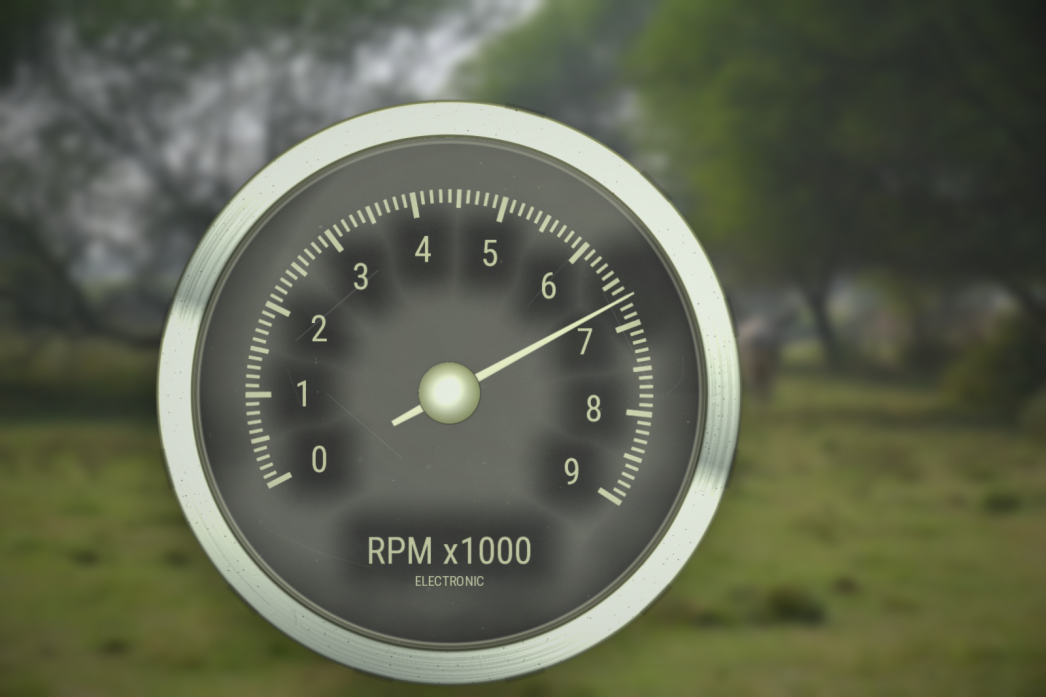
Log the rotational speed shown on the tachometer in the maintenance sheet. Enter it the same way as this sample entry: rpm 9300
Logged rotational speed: rpm 6700
